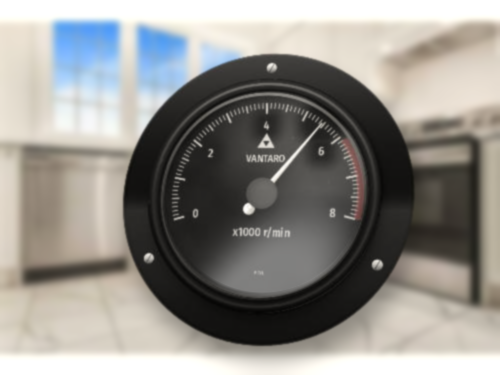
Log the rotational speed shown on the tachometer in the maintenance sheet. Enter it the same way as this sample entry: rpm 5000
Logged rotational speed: rpm 5500
